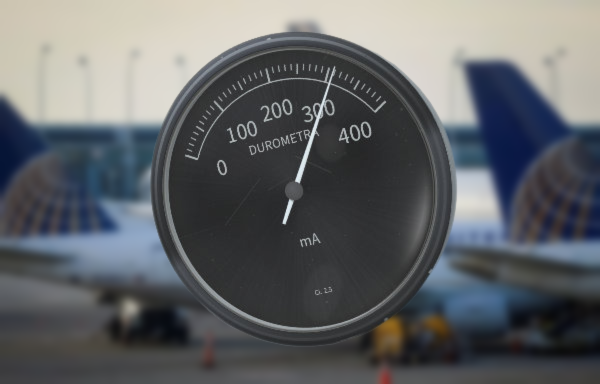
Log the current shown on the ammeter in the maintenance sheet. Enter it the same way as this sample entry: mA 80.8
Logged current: mA 310
